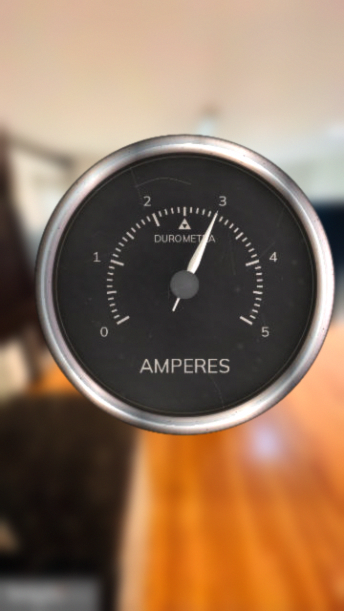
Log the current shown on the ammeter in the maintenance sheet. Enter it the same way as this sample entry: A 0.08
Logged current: A 3
